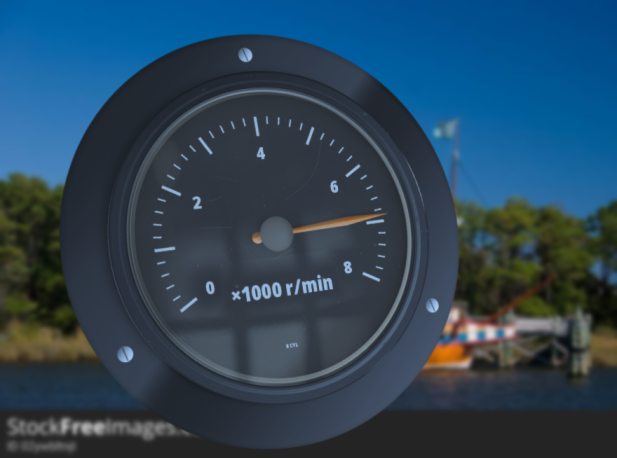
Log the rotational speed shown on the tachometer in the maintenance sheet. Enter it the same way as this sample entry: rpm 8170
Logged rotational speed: rpm 6900
